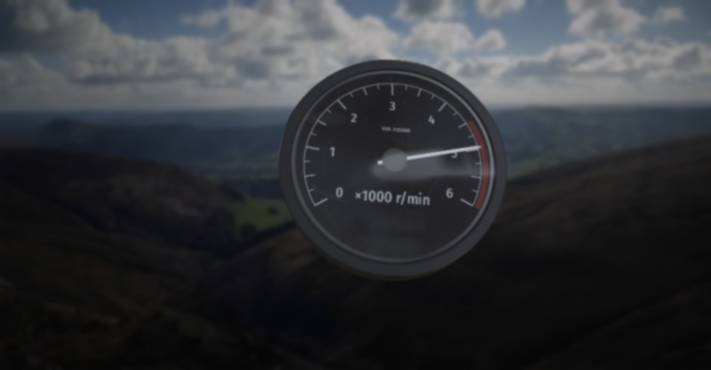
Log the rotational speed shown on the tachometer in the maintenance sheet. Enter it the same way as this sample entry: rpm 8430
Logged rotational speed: rpm 5000
